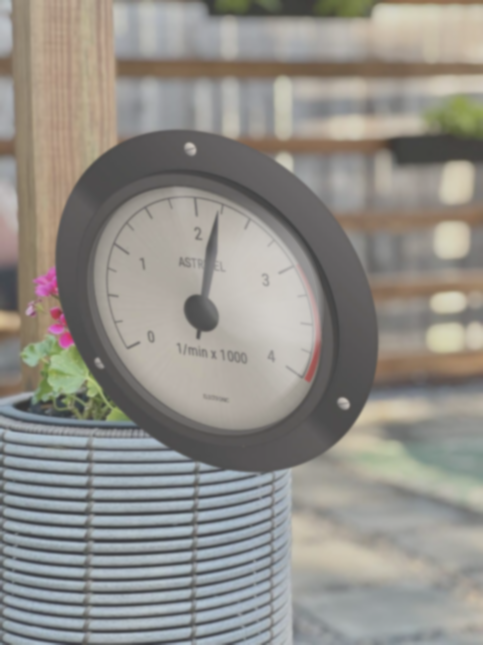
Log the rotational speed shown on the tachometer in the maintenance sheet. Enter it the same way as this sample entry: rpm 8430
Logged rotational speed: rpm 2250
